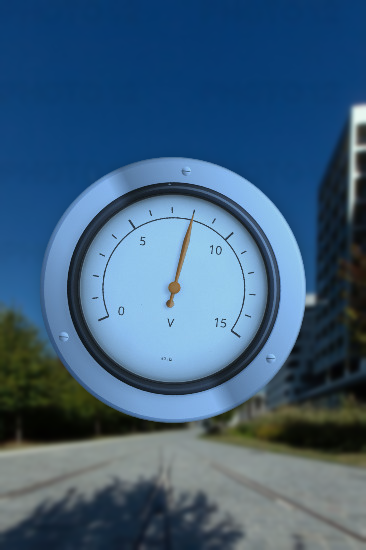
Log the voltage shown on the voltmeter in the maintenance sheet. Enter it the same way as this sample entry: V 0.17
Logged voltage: V 8
